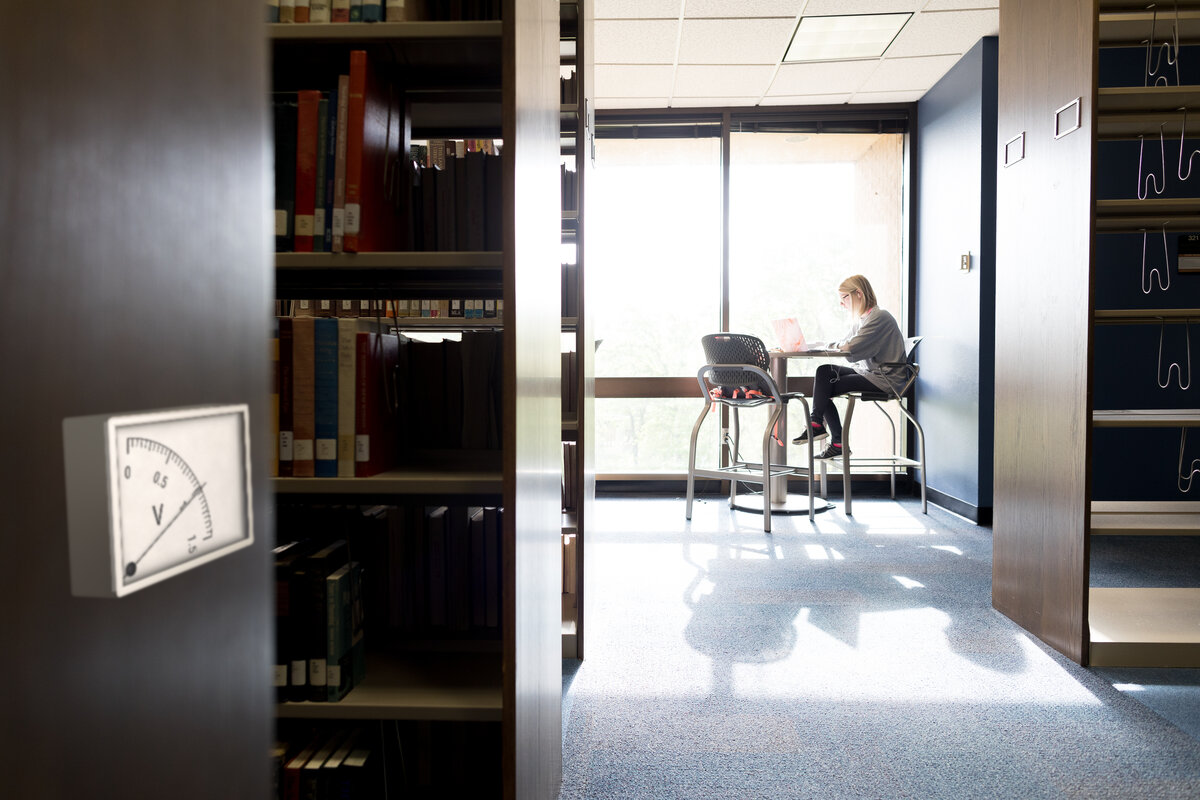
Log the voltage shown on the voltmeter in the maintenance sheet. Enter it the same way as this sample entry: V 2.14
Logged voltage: V 1
